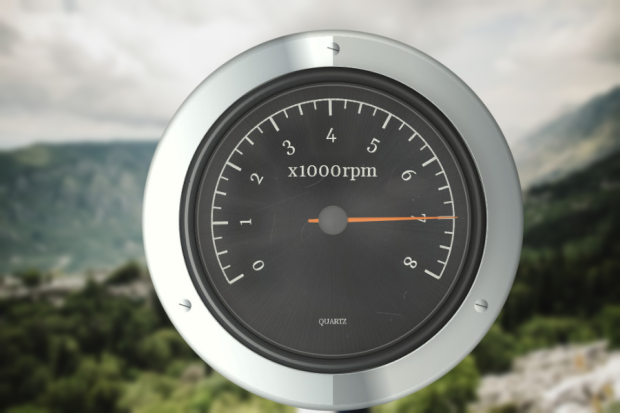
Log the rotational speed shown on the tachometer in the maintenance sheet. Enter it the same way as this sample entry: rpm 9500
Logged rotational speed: rpm 7000
